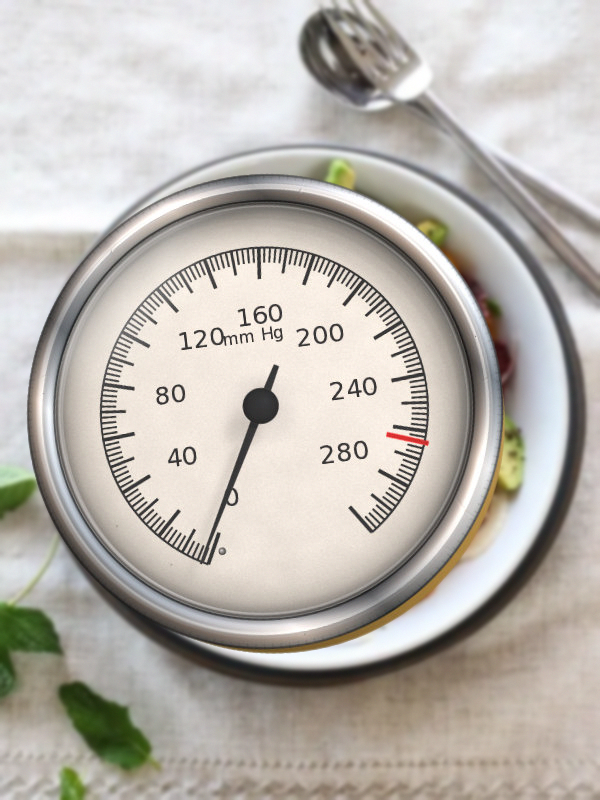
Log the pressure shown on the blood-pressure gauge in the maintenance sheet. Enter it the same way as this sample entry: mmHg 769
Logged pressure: mmHg 2
